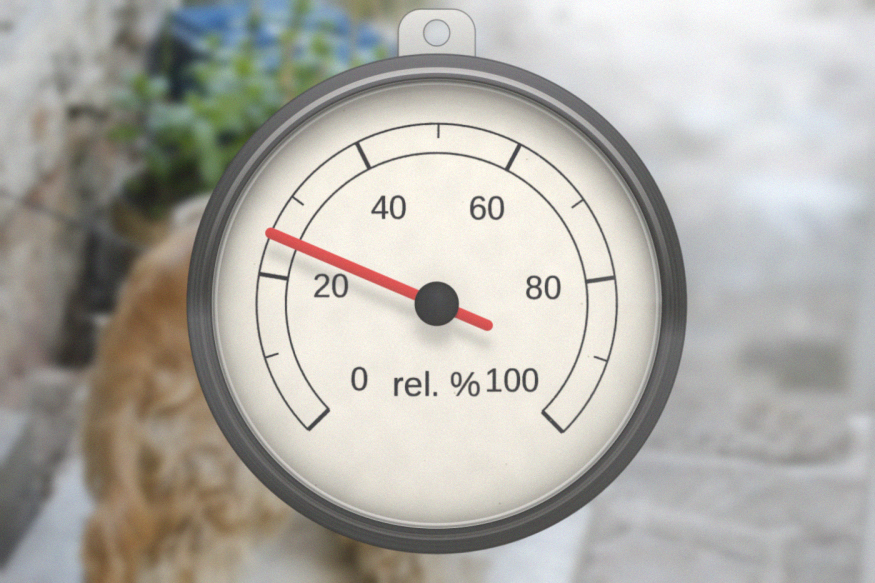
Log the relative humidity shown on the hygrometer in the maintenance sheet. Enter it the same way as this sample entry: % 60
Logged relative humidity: % 25
